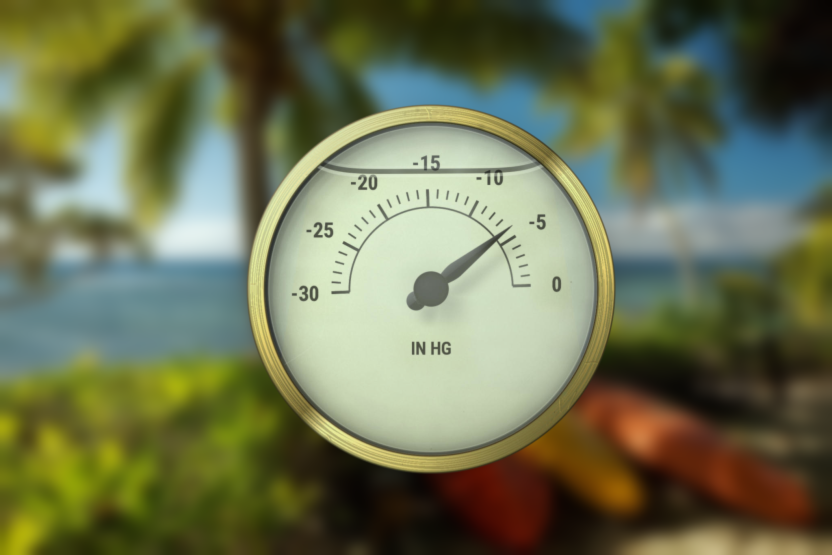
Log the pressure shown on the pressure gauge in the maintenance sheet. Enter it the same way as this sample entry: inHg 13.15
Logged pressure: inHg -6
